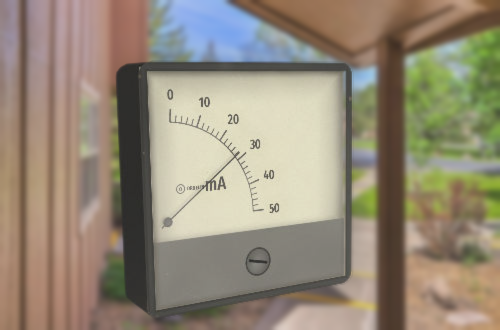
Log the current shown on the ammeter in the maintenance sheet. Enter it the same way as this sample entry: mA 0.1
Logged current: mA 28
